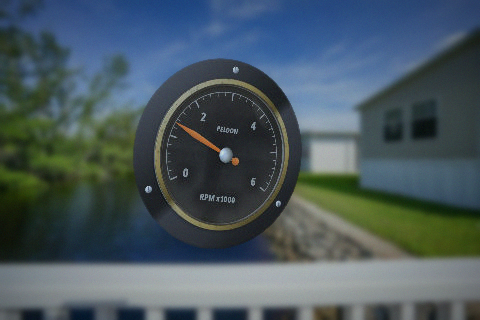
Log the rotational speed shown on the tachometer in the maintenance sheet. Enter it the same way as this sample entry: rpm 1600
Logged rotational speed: rpm 1300
